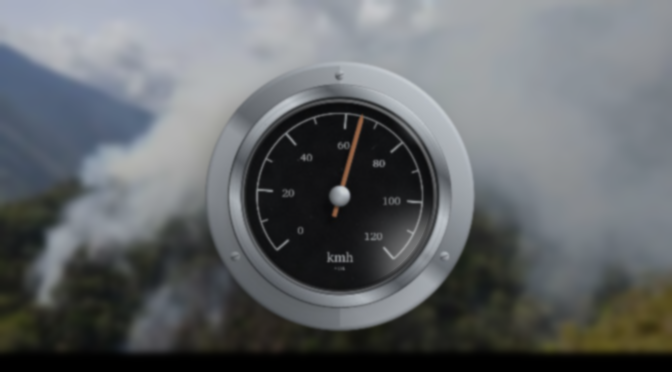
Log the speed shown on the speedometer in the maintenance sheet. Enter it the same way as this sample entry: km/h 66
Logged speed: km/h 65
